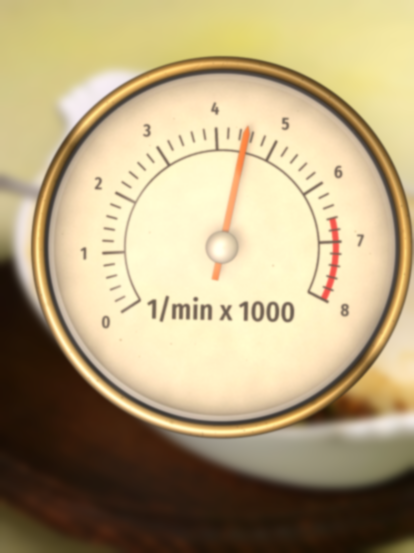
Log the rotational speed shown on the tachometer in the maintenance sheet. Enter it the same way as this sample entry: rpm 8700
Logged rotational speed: rpm 4500
